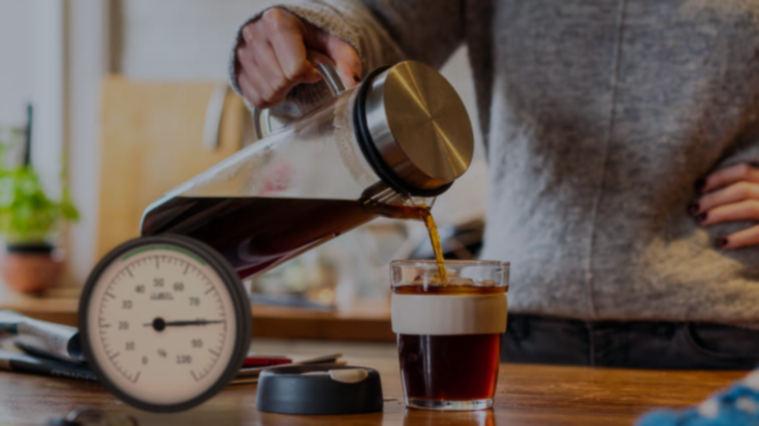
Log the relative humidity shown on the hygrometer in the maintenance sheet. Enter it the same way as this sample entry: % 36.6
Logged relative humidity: % 80
